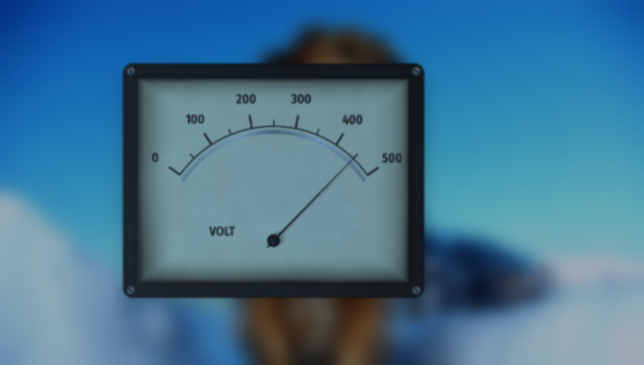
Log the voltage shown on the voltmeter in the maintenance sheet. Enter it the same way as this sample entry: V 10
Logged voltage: V 450
